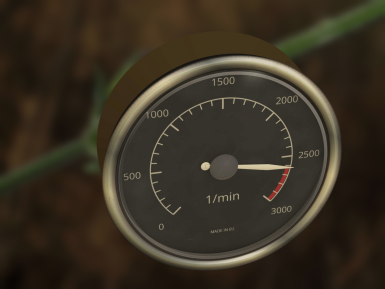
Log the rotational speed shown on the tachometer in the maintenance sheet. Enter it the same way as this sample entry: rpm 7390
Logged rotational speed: rpm 2600
